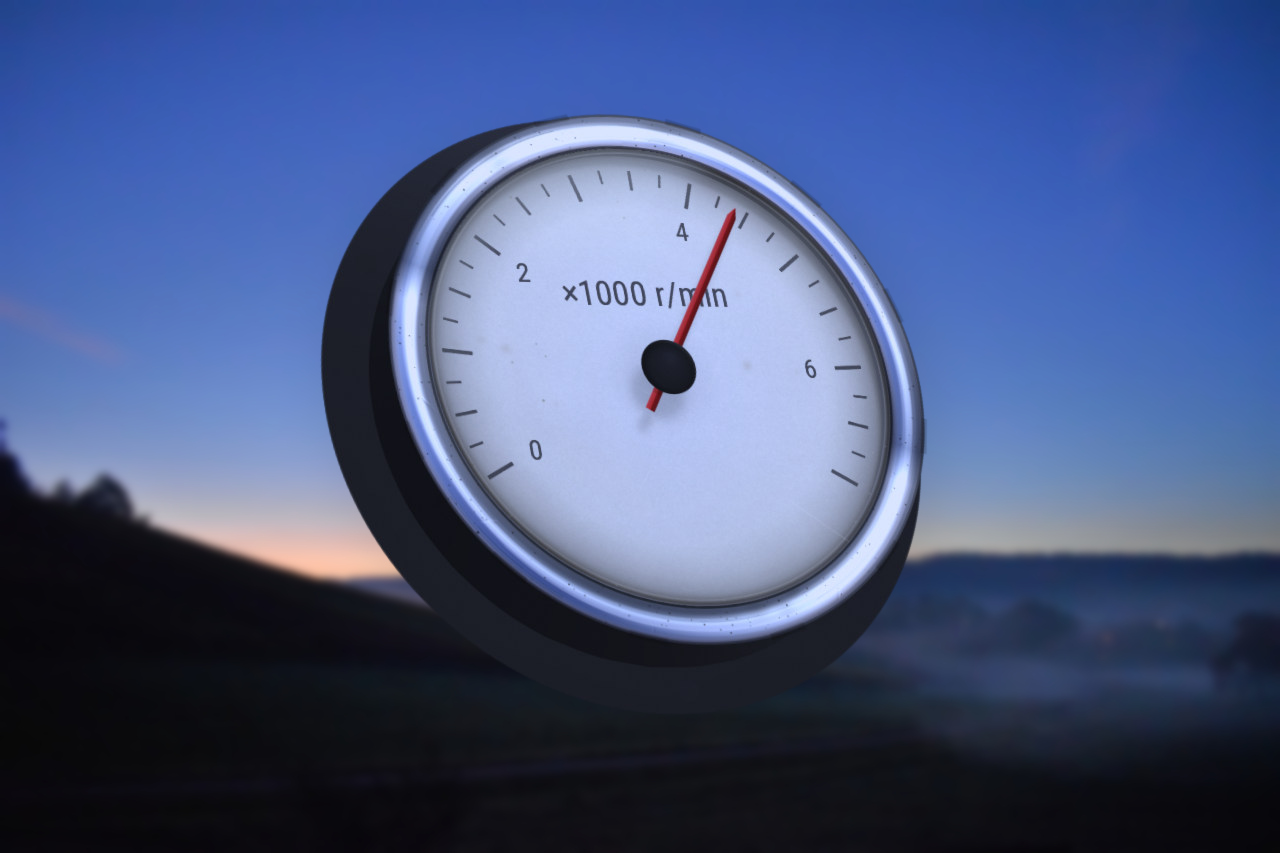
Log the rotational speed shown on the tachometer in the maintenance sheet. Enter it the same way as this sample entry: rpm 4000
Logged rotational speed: rpm 4375
